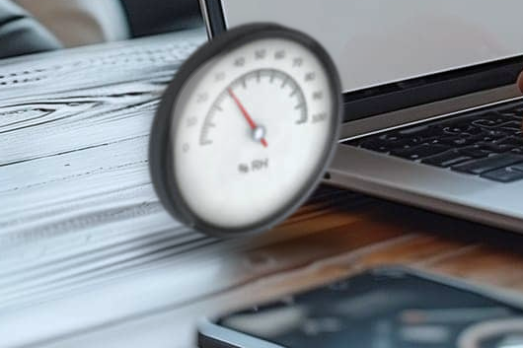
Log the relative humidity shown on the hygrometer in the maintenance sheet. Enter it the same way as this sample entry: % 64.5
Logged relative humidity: % 30
